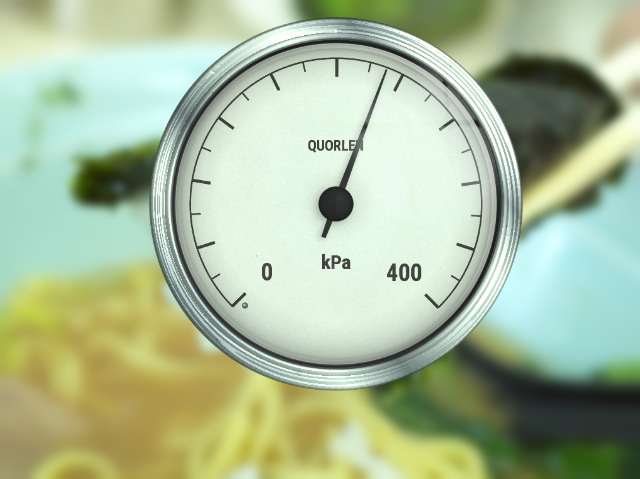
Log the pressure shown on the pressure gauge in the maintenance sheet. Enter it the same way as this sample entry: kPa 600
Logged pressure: kPa 230
